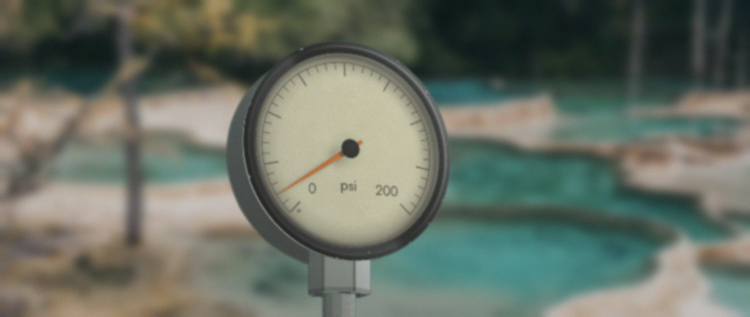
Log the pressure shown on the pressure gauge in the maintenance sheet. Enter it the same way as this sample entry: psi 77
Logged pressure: psi 10
